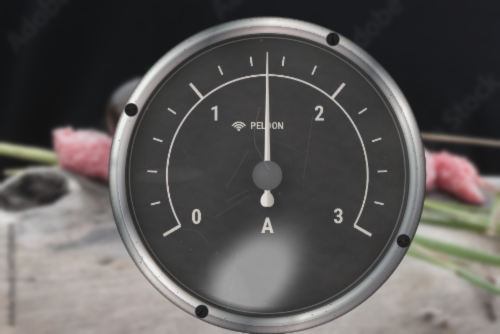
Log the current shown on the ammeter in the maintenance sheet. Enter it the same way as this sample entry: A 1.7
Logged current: A 1.5
